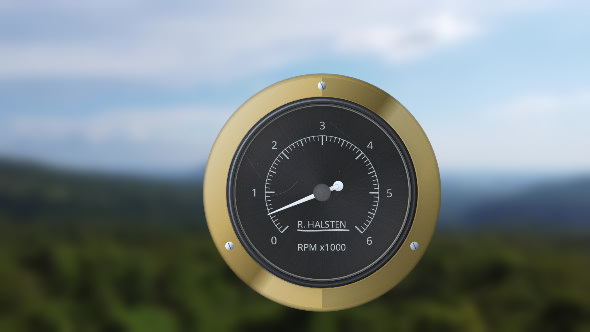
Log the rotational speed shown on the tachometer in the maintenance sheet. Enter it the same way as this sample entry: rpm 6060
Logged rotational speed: rpm 500
